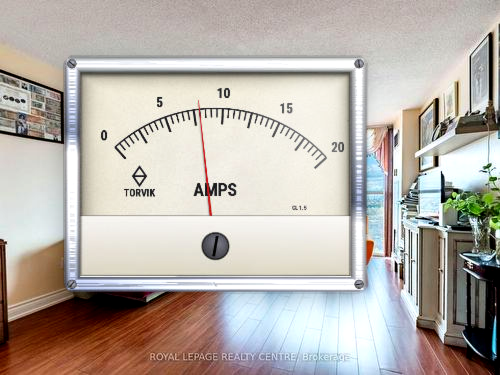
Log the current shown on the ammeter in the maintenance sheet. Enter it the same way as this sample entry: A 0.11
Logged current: A 8
